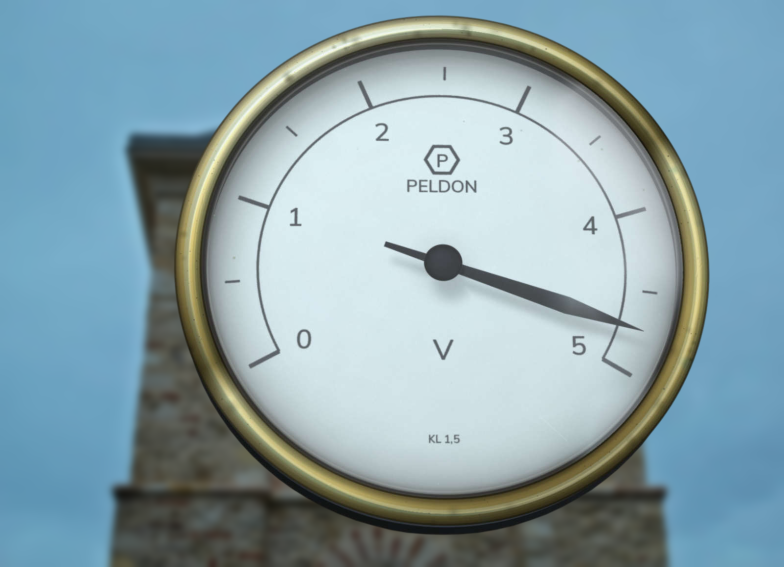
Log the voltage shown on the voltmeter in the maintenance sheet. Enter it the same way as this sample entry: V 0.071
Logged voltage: V 4.75
